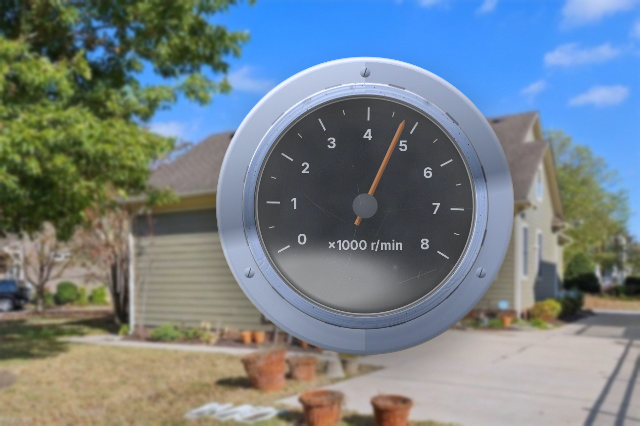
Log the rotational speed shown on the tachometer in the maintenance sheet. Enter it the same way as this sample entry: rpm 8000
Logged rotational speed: rpm 4750
